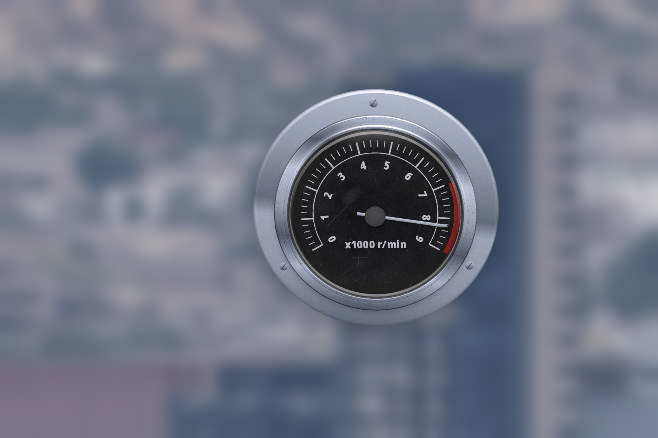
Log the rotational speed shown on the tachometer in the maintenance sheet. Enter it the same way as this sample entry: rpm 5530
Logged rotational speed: rpm 8200
